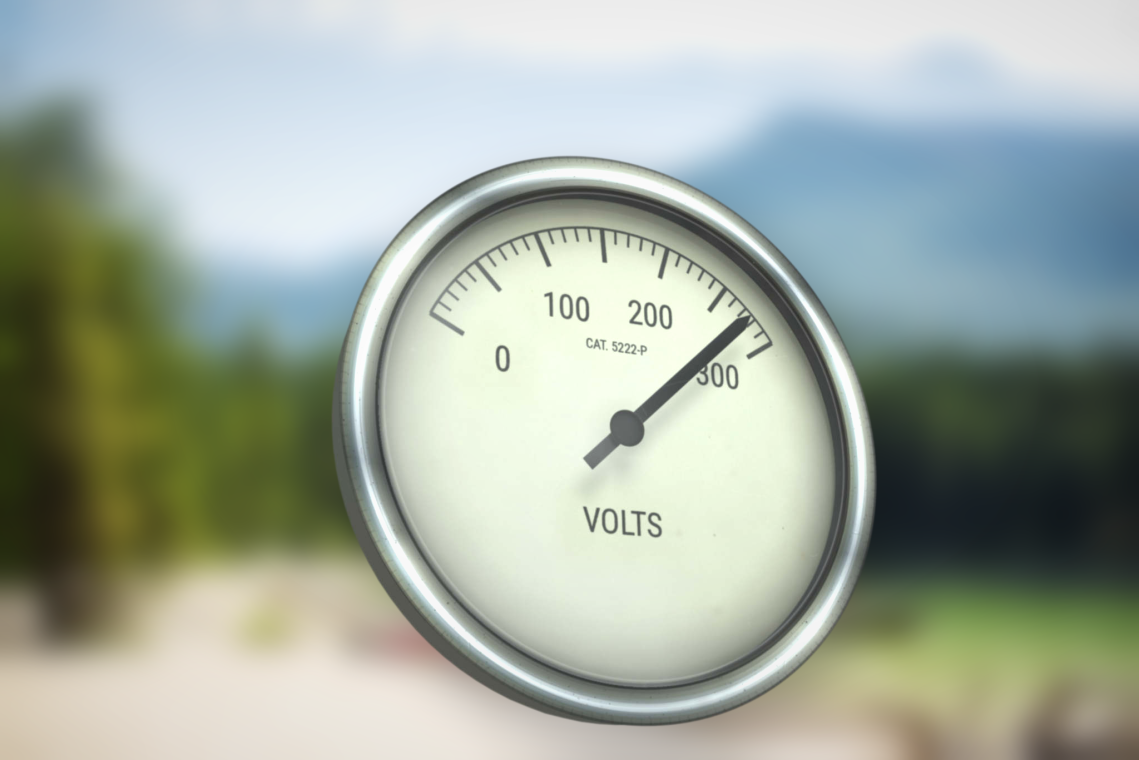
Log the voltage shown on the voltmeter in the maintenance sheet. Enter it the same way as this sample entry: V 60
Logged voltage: V 275
